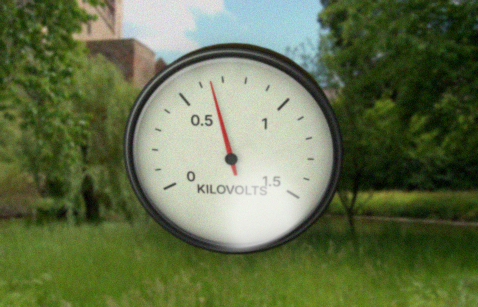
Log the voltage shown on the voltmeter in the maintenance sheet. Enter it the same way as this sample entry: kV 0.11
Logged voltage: kV 0.65
